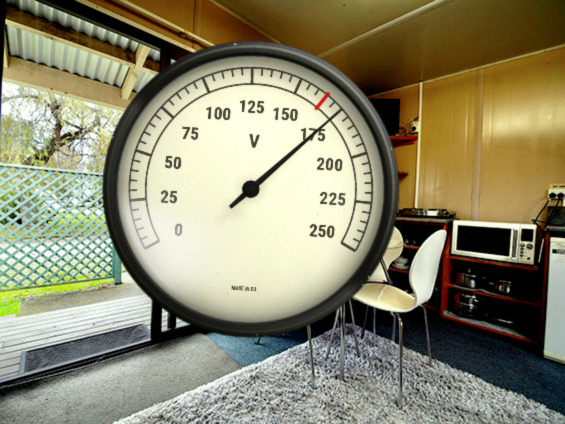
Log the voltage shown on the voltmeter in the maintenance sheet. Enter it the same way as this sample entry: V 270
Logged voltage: V 175
